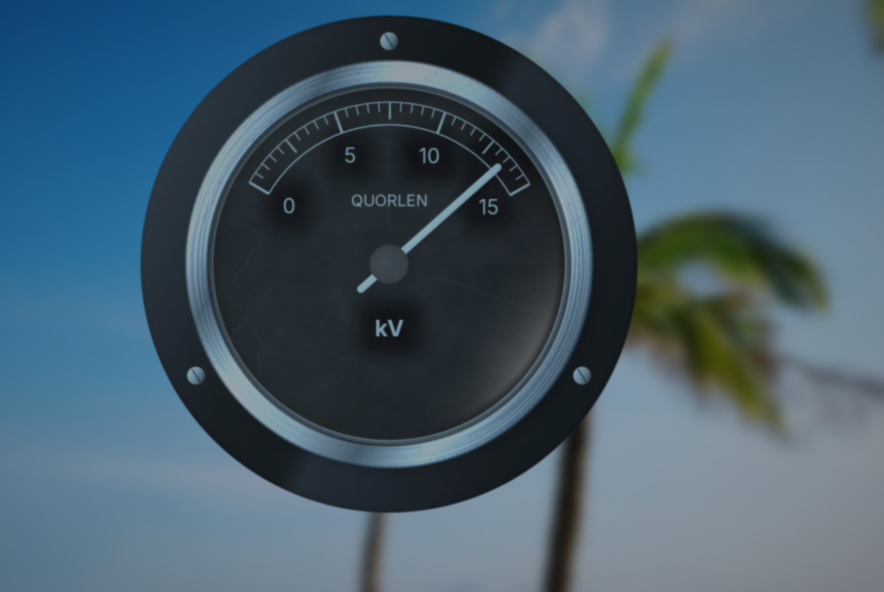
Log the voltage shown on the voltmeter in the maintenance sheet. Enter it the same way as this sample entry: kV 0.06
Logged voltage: kV 13.5
